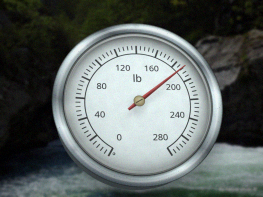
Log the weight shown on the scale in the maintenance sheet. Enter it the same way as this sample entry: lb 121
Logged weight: lb 188
